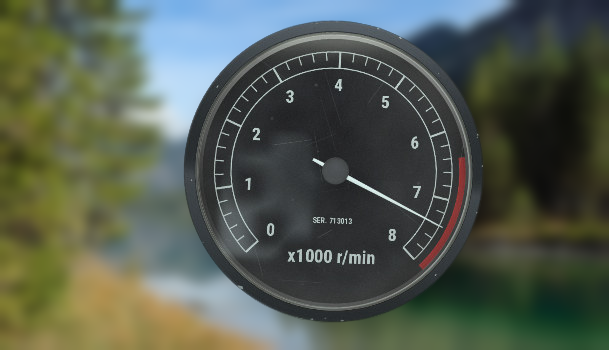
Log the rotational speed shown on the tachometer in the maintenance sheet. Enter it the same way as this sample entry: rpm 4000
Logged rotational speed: rpm 7400
